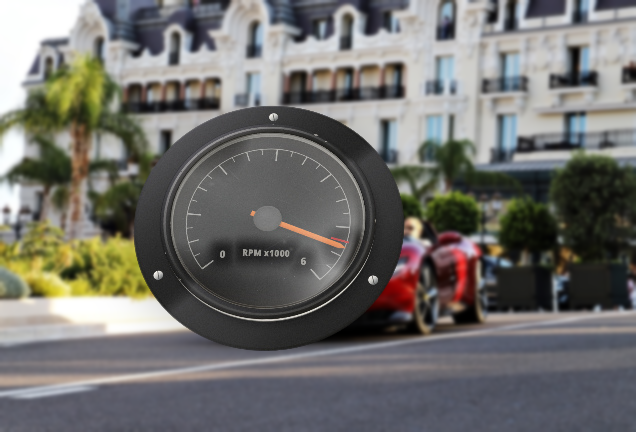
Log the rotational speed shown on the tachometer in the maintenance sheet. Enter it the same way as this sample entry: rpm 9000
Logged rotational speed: rpm 5375
